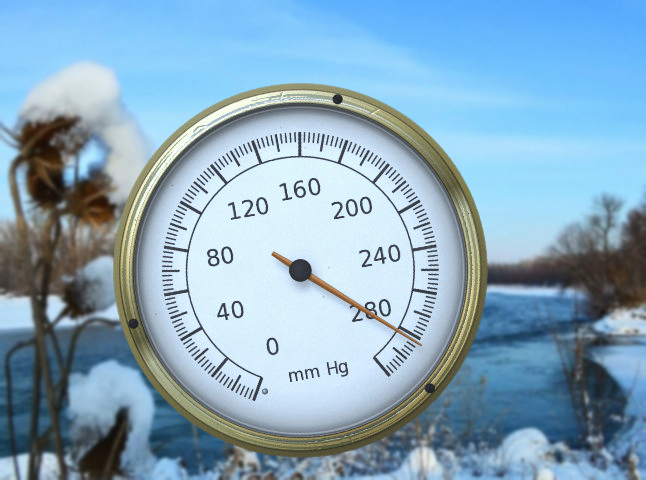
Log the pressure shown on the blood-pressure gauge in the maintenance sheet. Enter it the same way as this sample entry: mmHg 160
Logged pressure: mmHg 282
